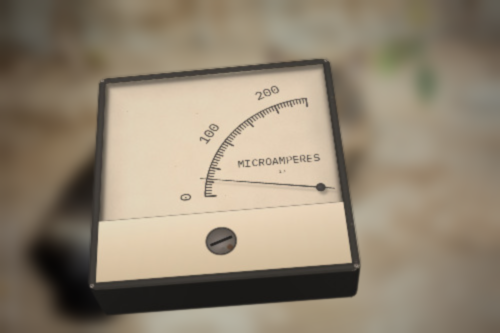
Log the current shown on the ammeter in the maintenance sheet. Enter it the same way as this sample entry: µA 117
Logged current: µA 25
